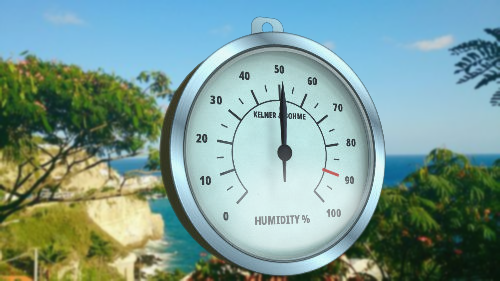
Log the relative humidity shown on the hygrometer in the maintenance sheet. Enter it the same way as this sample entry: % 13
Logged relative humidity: % 50
